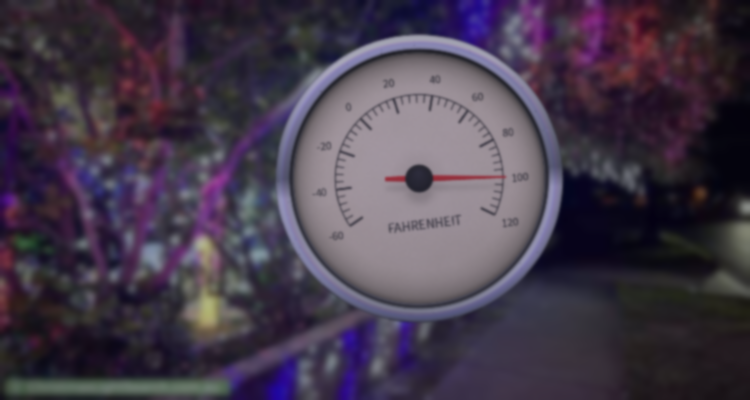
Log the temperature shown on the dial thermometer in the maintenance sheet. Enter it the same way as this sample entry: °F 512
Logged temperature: °F 100
